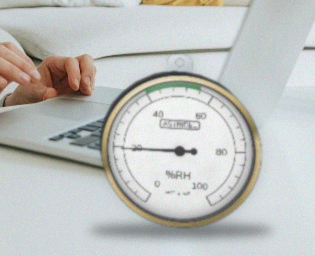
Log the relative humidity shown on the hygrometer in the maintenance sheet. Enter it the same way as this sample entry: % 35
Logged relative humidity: % 20
